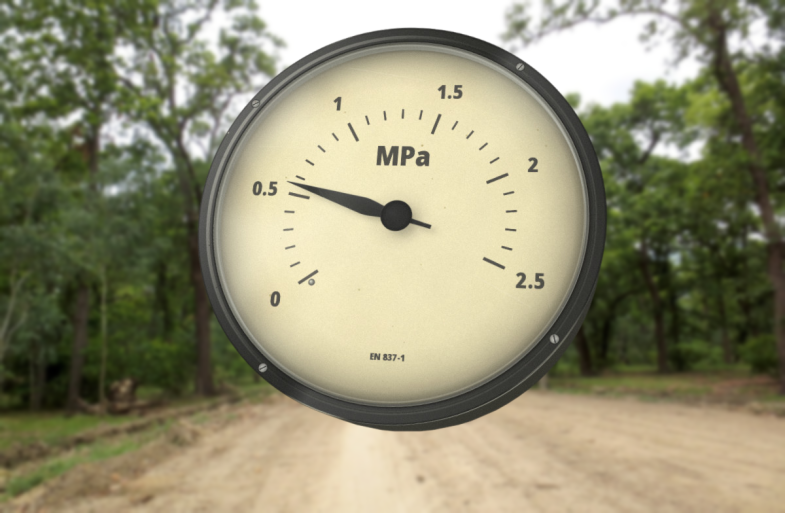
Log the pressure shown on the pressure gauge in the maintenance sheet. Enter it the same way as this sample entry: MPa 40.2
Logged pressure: MPa 0.55
